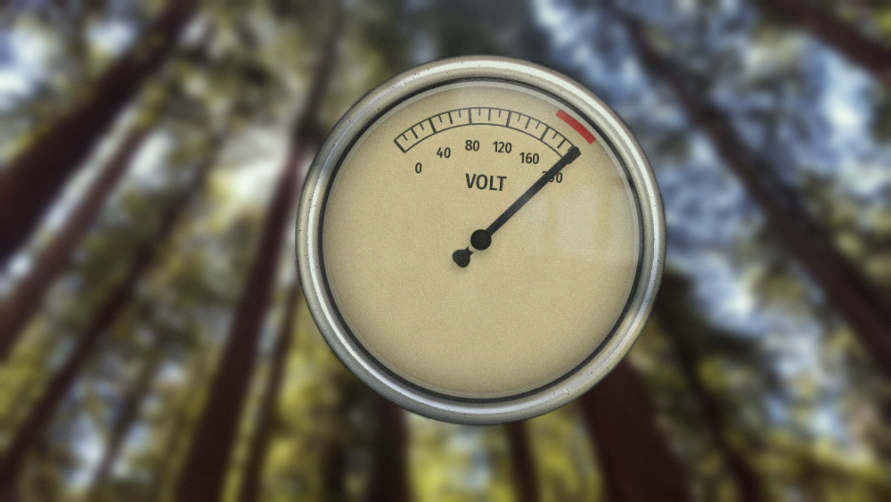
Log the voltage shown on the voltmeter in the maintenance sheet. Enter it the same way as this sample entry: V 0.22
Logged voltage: V 195
